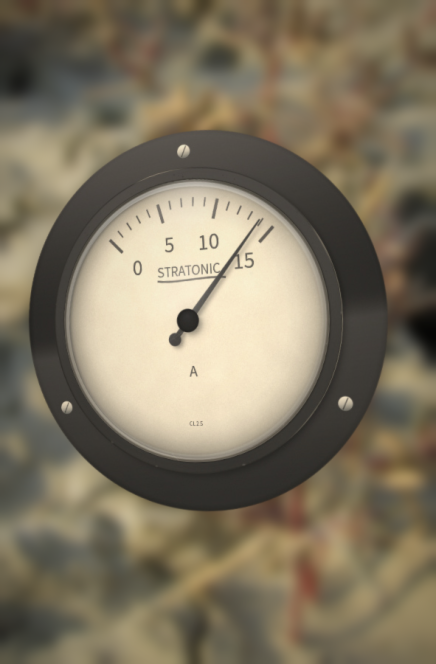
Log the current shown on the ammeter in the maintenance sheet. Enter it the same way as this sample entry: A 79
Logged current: A 14
